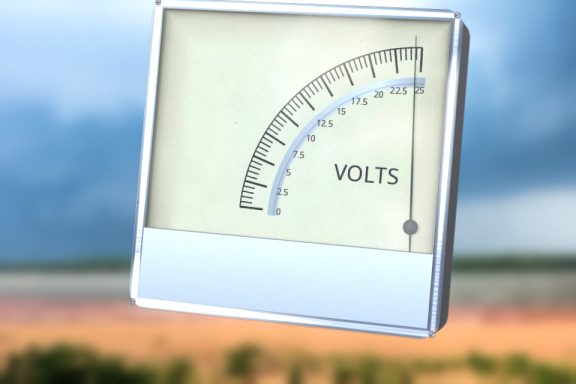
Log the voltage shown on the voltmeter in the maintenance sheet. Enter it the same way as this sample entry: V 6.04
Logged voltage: V 24.5
